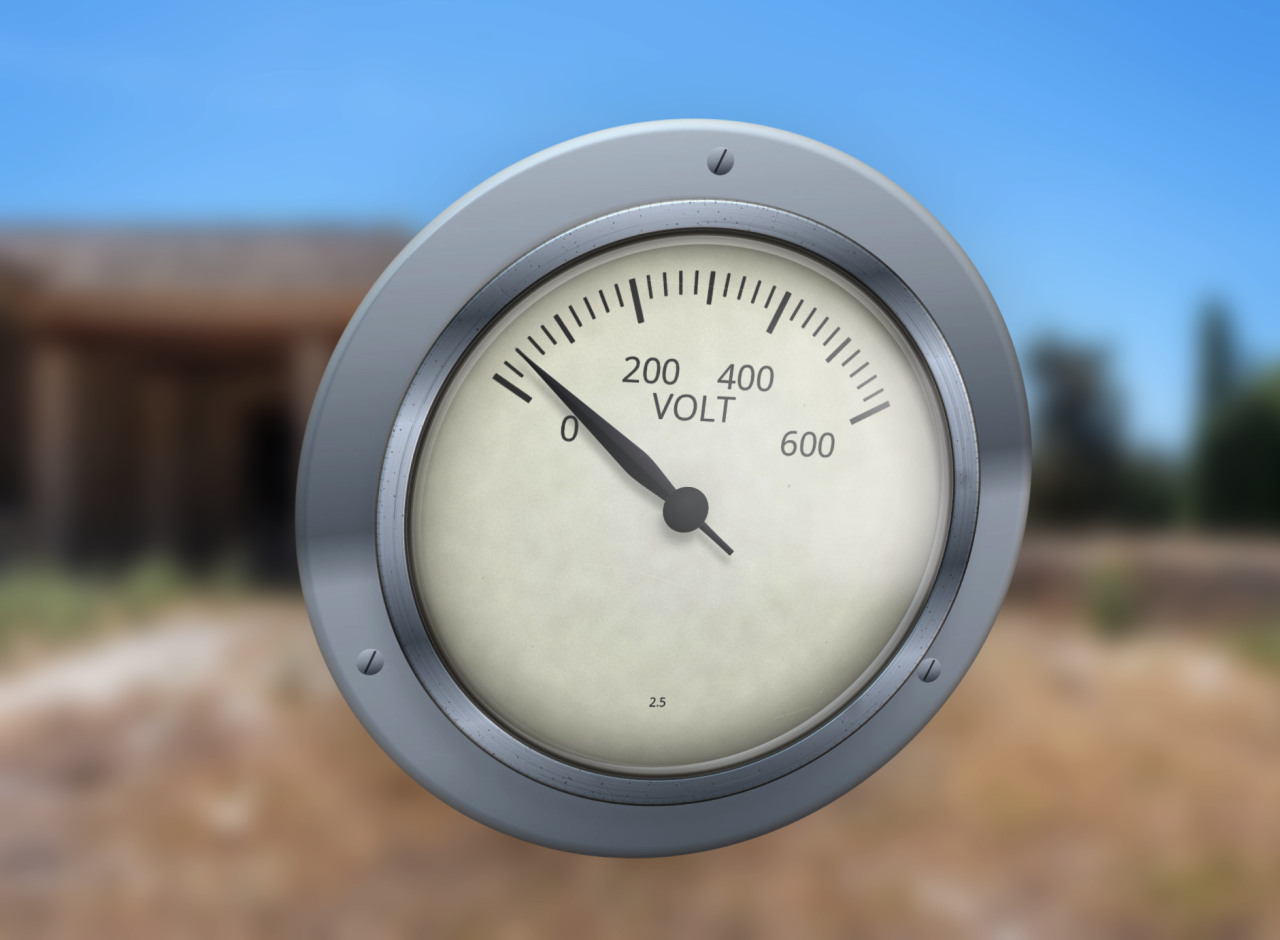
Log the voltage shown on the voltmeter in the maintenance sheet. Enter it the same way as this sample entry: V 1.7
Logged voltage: V 40
